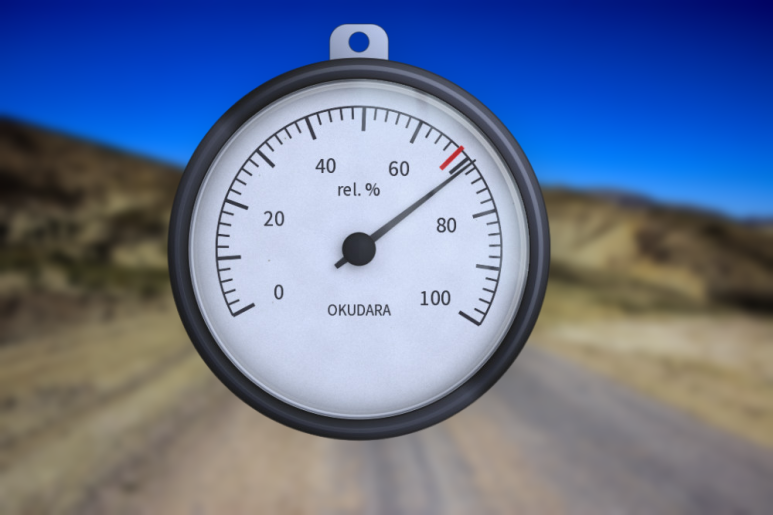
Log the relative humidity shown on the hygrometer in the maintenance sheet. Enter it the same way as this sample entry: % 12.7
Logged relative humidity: % 71
